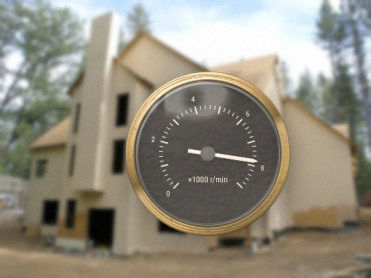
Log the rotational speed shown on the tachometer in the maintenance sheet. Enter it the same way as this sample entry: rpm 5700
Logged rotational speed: rpm 7800
